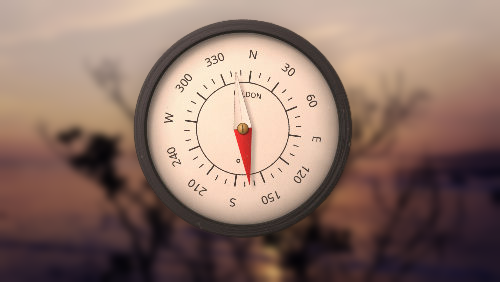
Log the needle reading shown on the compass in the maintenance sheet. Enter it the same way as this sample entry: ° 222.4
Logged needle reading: ° 165
